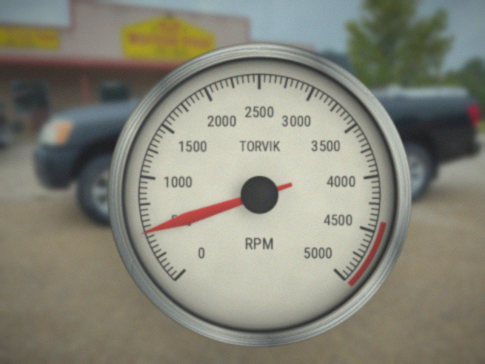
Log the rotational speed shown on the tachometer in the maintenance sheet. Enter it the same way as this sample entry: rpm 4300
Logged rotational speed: rpm 500
